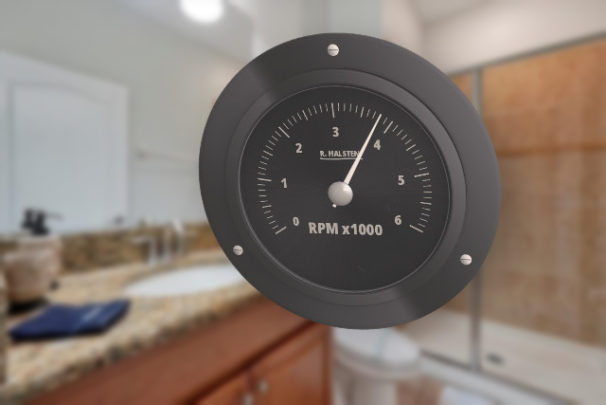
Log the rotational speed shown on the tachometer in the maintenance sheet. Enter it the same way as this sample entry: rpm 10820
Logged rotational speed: rpm 3800
